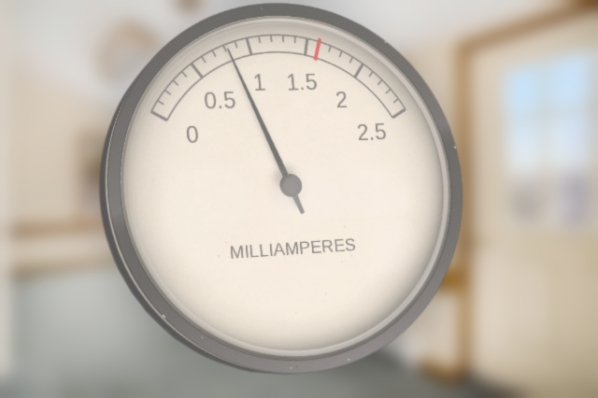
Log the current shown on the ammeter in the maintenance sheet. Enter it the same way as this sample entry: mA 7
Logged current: mA 0.8
